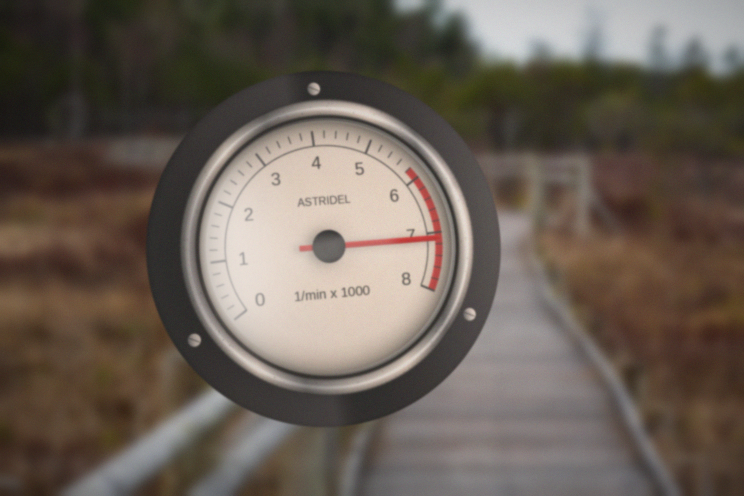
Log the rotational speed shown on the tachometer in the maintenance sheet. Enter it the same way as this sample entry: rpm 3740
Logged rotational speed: rpm 7100
